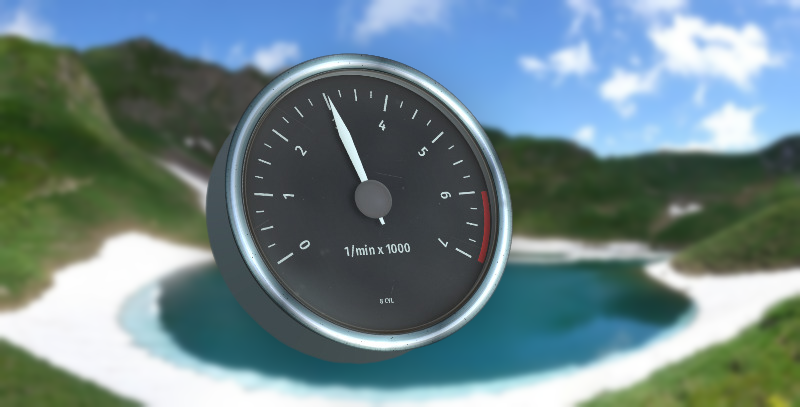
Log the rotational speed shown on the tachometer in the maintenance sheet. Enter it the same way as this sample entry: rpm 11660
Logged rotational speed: rpm 3000
